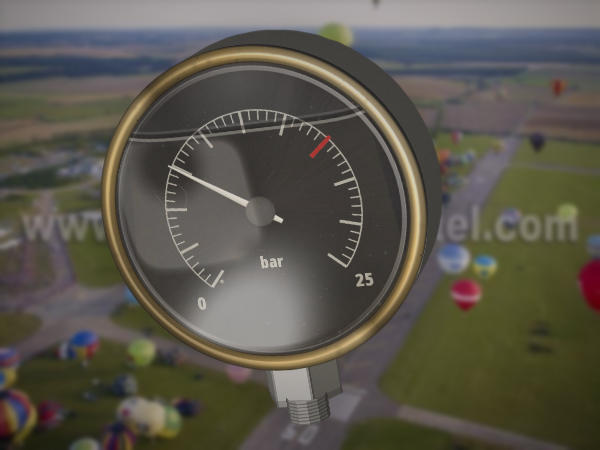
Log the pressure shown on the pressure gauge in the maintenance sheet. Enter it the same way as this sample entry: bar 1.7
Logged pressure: bar 7.5
